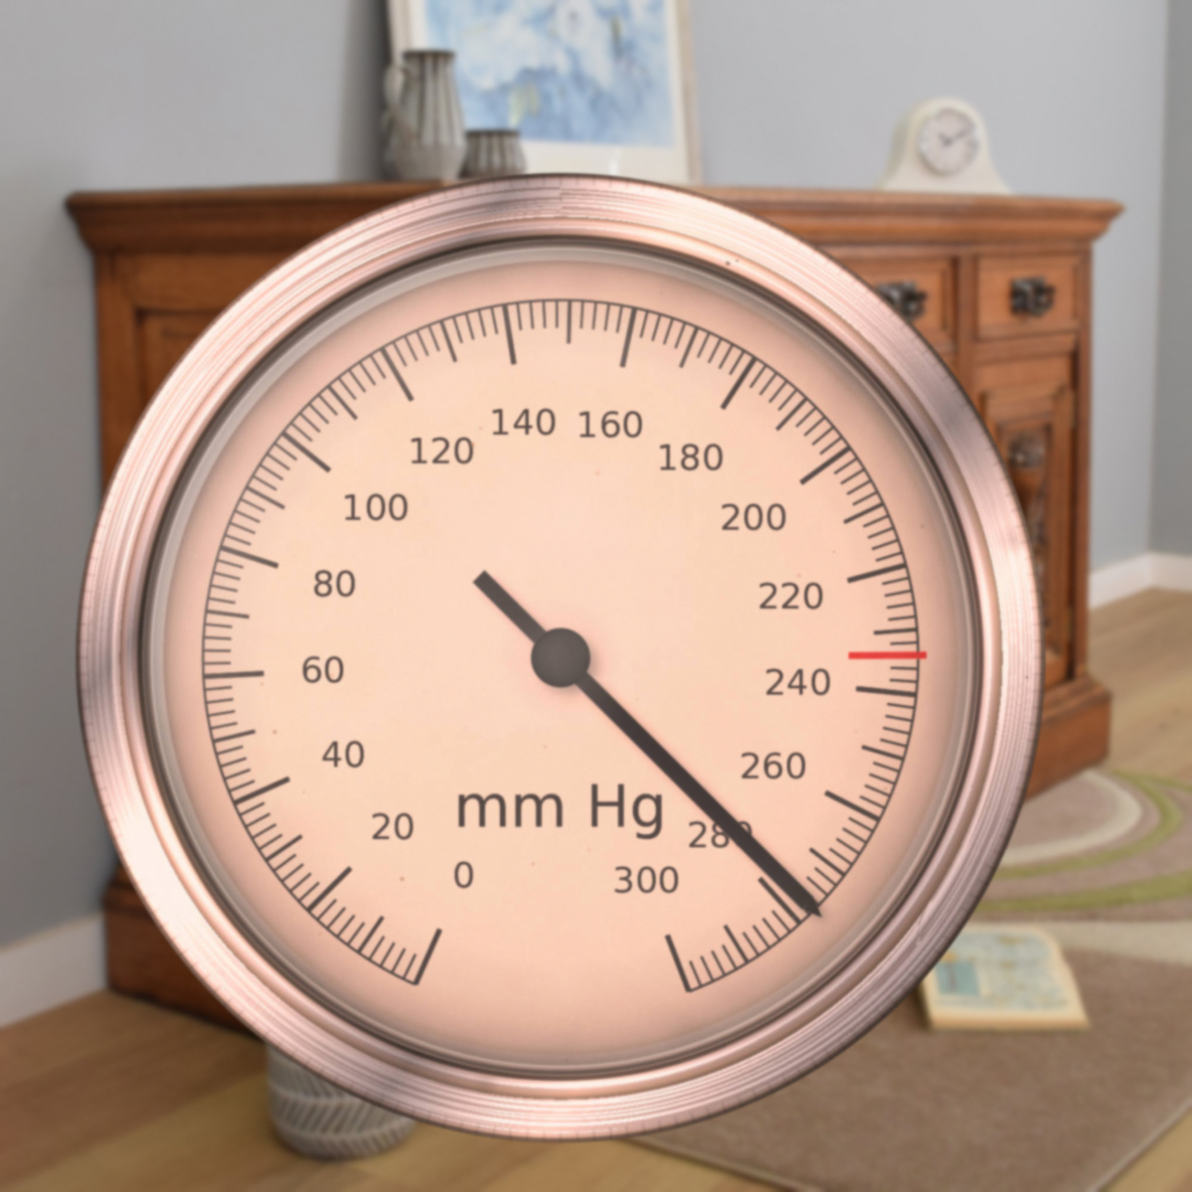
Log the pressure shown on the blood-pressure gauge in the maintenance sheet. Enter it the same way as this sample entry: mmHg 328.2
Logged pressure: mmHg 277
